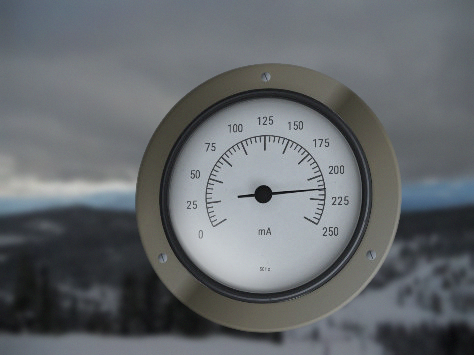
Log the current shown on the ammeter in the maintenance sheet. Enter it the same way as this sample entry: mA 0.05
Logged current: mA 215
